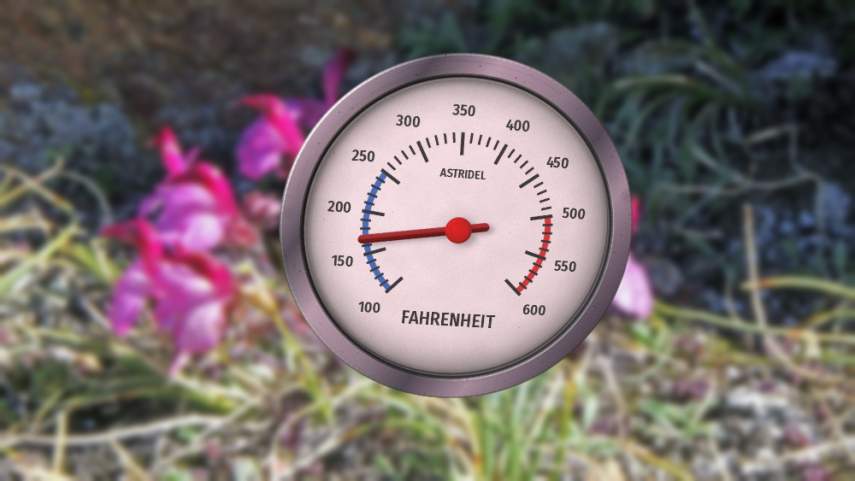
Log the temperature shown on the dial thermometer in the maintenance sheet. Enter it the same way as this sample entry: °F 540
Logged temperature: °F 170
